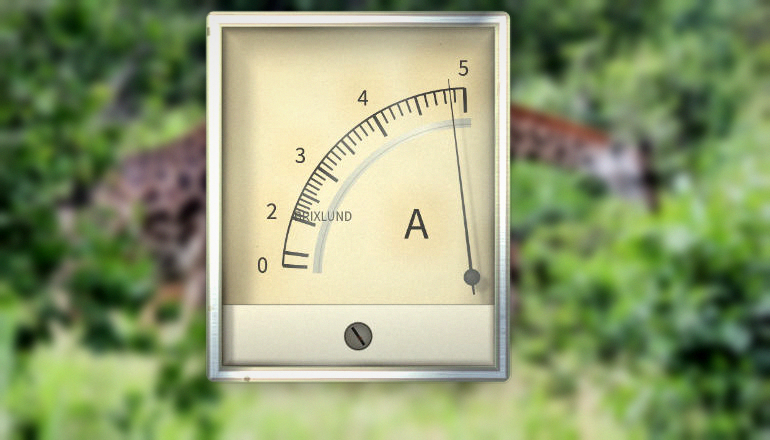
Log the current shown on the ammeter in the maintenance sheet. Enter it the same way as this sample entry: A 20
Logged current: A 4.85
